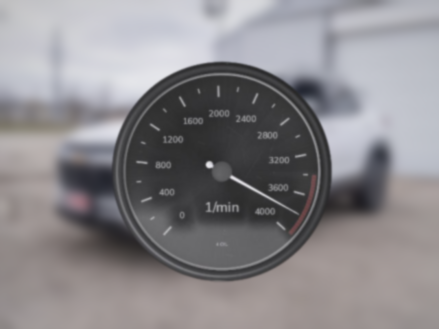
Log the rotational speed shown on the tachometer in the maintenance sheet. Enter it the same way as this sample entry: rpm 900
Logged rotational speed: rpm 3800
